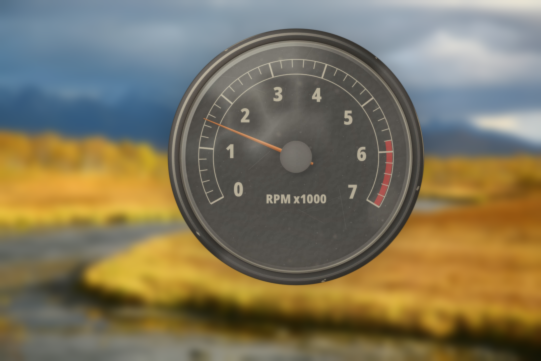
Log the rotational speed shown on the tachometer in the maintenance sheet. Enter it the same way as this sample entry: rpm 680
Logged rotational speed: rpm 1500
